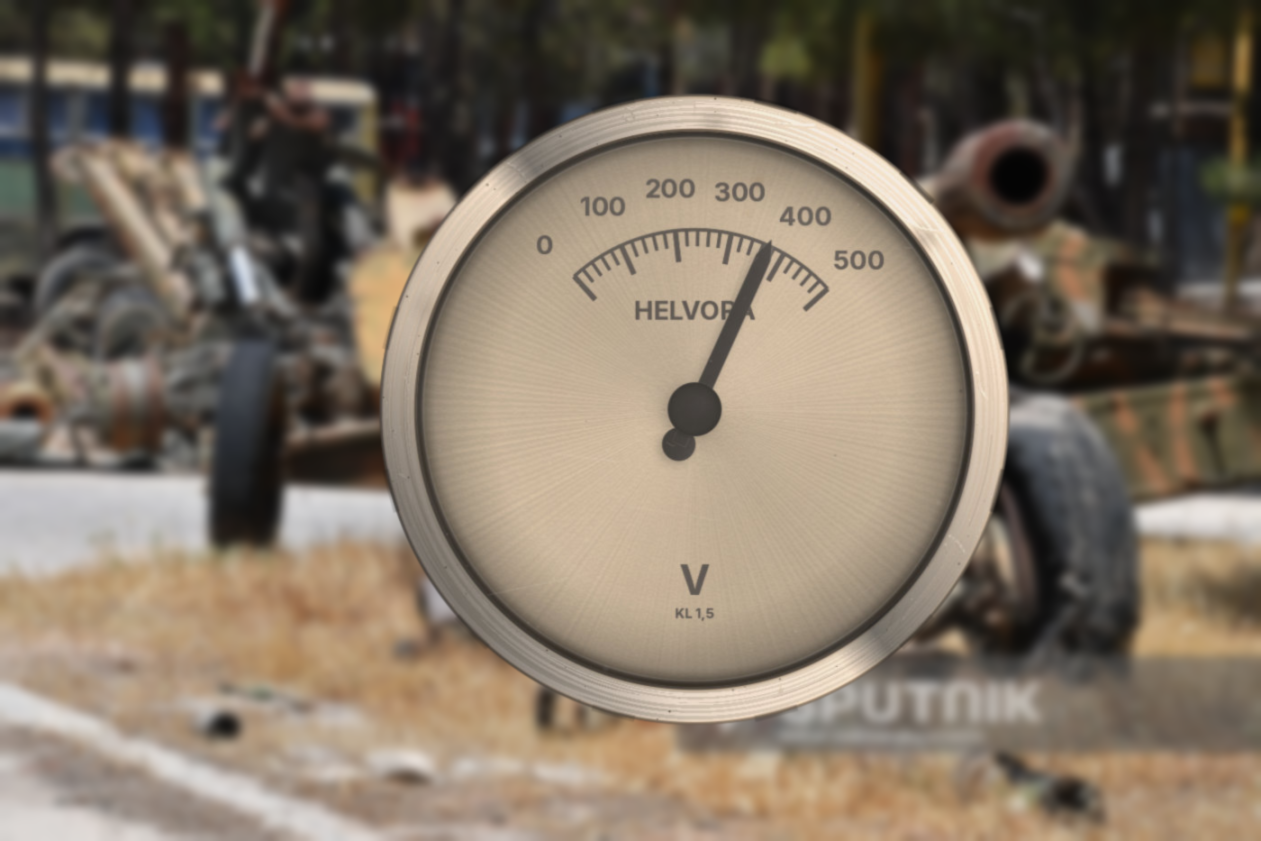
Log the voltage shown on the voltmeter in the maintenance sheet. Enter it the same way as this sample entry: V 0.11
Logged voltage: V 370
